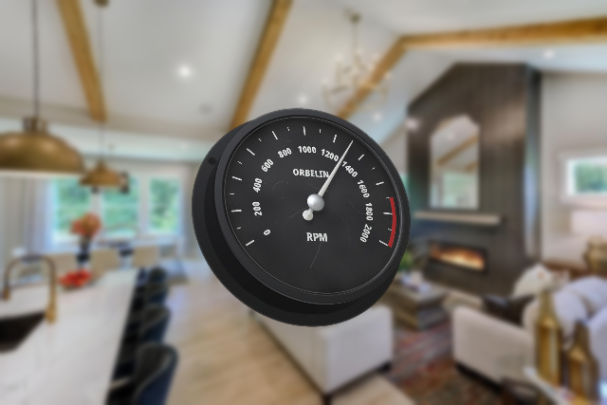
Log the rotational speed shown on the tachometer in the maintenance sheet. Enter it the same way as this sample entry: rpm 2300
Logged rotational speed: rpm 1300
